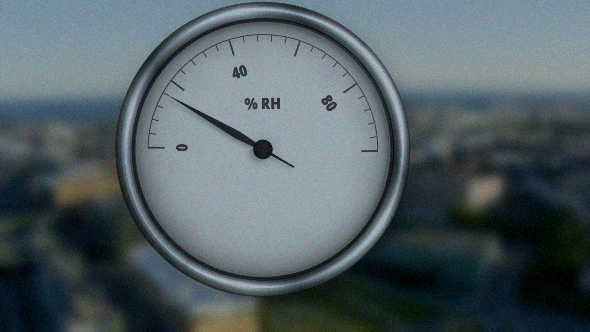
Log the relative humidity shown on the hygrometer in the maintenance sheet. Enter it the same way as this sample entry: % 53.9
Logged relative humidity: % 16
